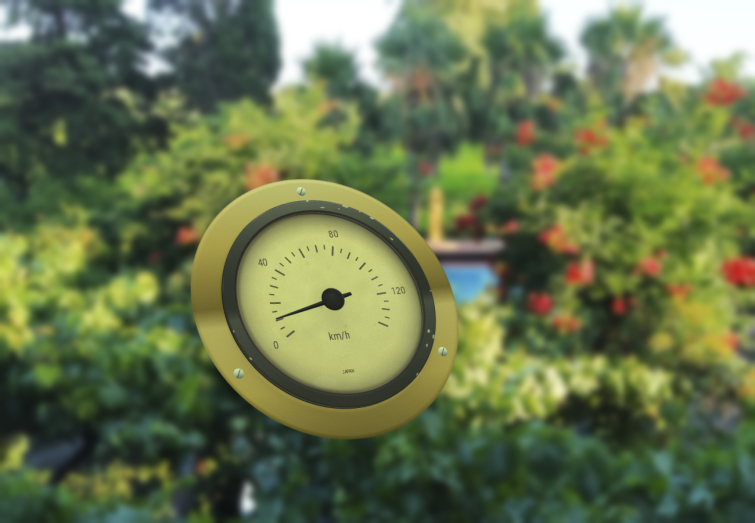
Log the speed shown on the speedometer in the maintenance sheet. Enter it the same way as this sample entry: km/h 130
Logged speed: km/h 10
